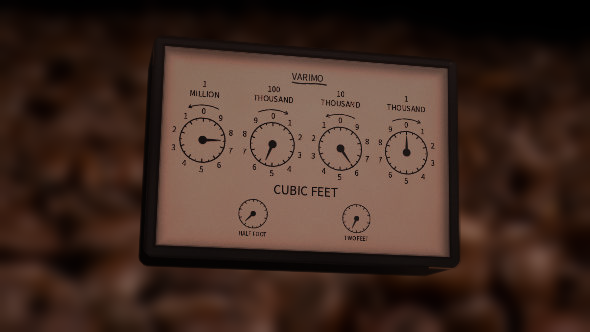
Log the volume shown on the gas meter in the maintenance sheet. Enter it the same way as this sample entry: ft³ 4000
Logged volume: ft³ 756000
